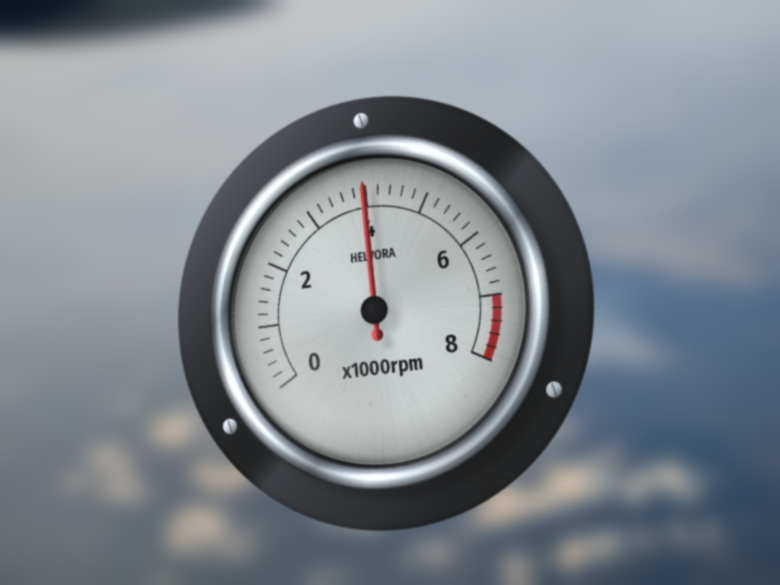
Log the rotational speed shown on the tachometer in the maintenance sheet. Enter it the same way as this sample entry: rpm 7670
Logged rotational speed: rpm 4000
